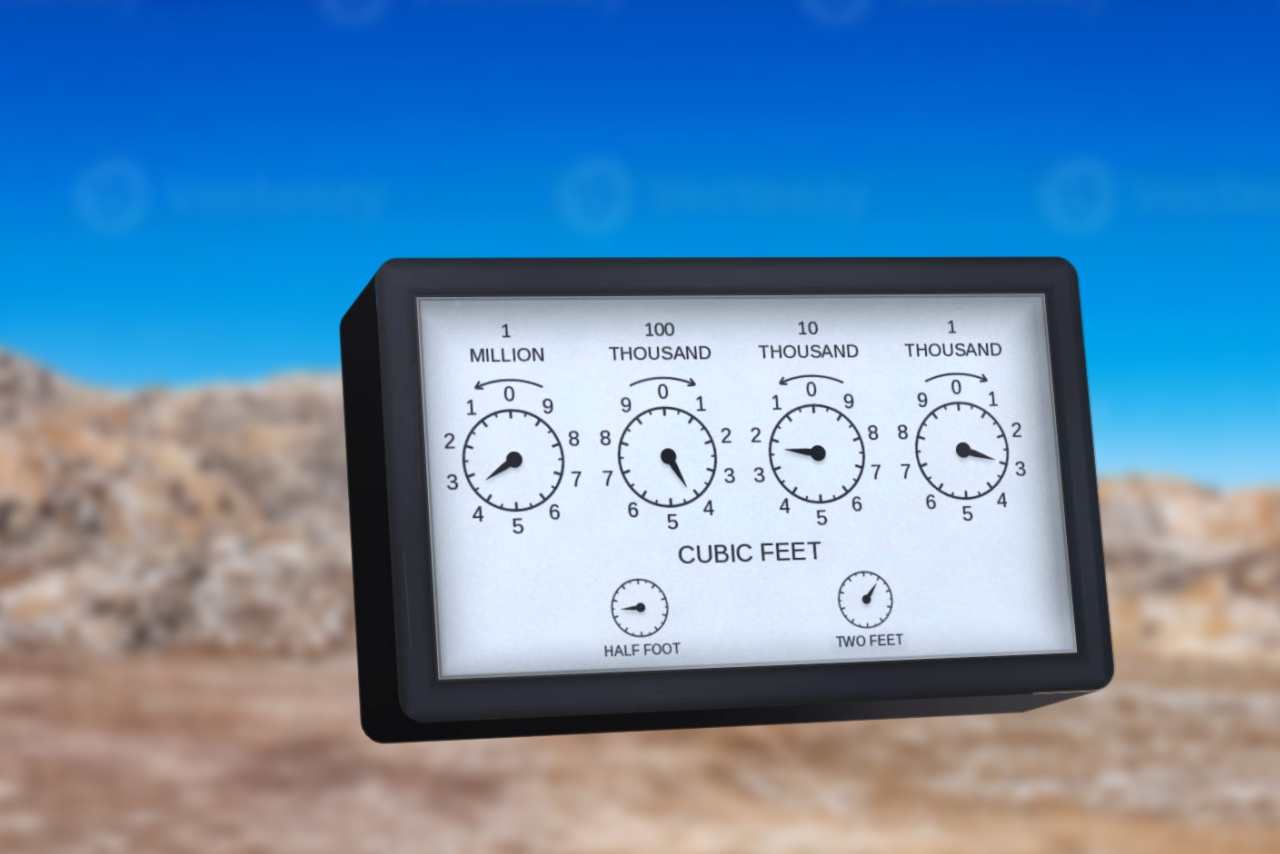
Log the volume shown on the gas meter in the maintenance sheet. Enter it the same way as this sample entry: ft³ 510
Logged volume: ft³ 342300
